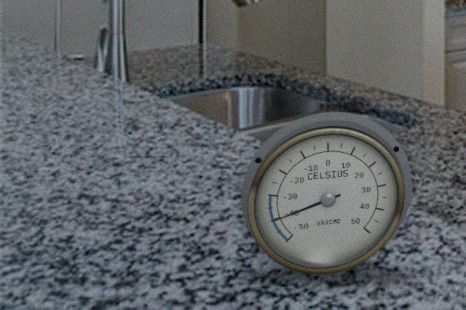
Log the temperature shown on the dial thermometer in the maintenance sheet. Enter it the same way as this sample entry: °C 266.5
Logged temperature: °C -40
